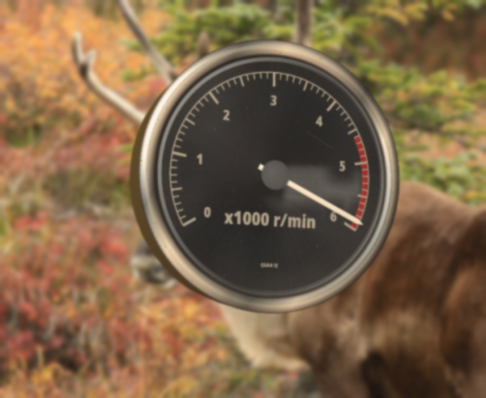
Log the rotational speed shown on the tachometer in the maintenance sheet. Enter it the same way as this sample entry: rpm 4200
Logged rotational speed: rpm 5900
